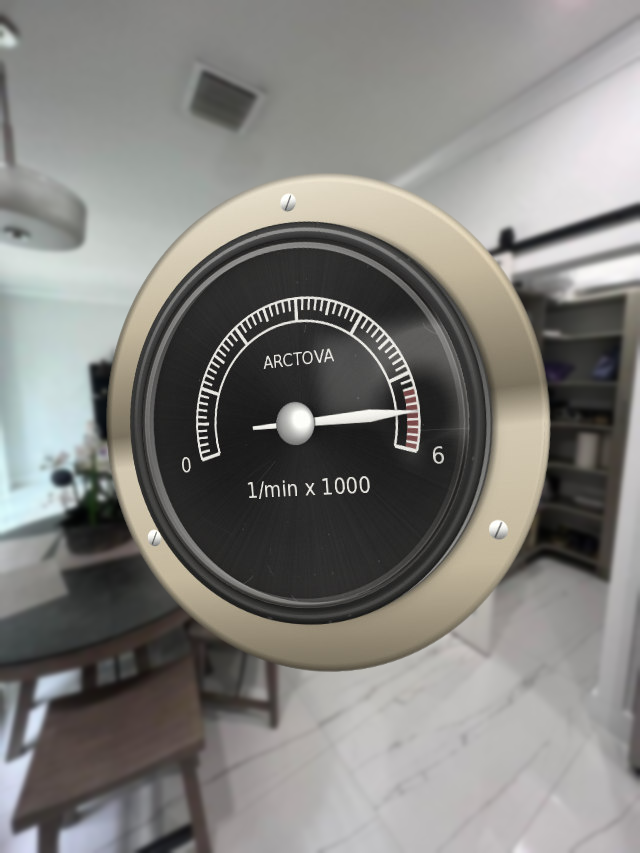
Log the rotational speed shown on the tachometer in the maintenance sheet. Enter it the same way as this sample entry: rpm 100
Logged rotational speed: rpm 5500
